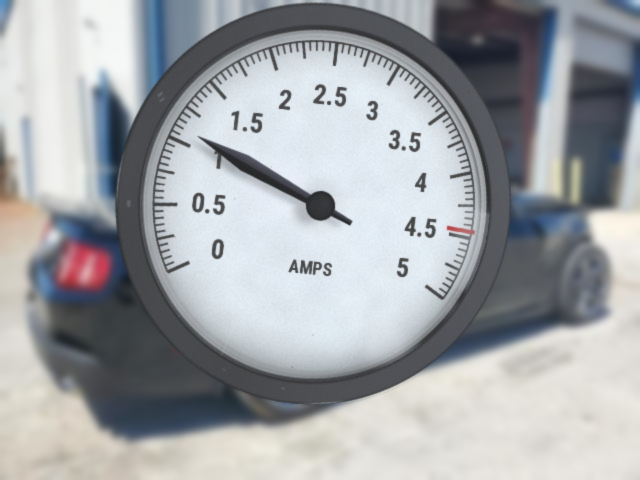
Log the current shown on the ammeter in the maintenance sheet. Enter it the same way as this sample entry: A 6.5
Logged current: A 1.1
